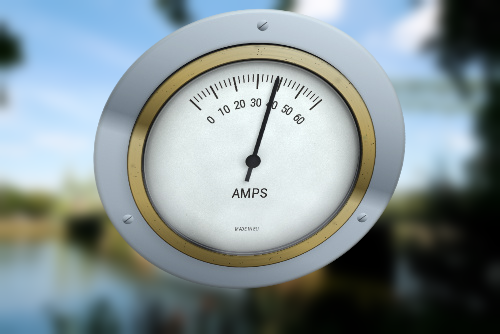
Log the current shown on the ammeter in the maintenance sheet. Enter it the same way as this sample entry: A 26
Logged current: A 38
